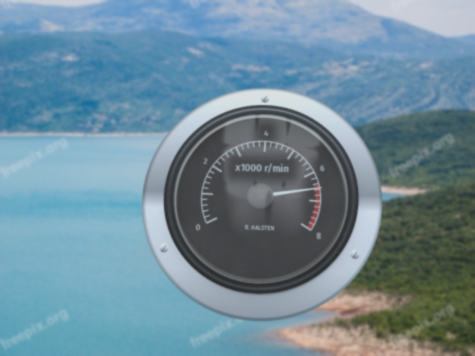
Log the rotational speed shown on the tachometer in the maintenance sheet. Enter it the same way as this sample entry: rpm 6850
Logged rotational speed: rpm 6600
